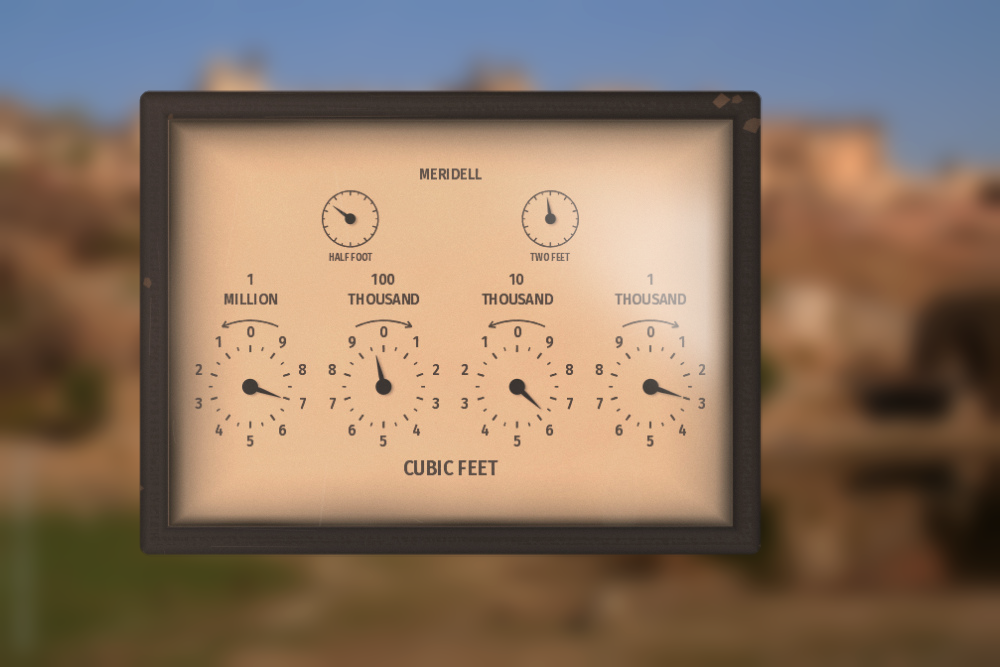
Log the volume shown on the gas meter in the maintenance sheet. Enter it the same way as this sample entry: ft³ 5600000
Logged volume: ft³ 696300
